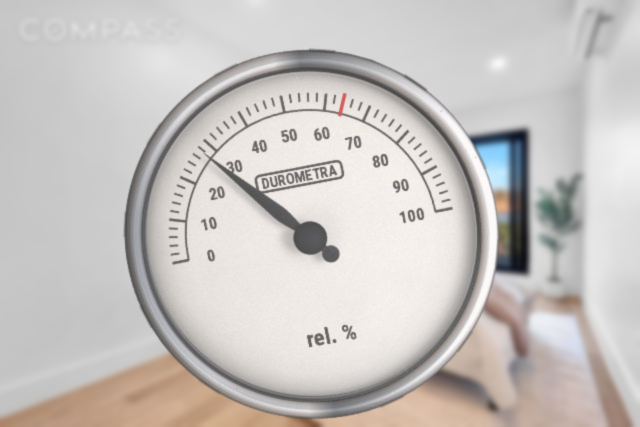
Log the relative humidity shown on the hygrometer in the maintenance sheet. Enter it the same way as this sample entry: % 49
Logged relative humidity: % 28
